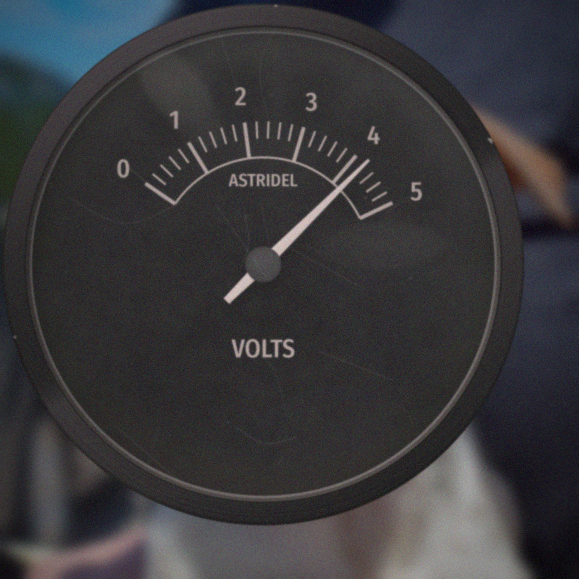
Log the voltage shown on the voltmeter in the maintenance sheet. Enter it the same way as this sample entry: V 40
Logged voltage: V 4.2
